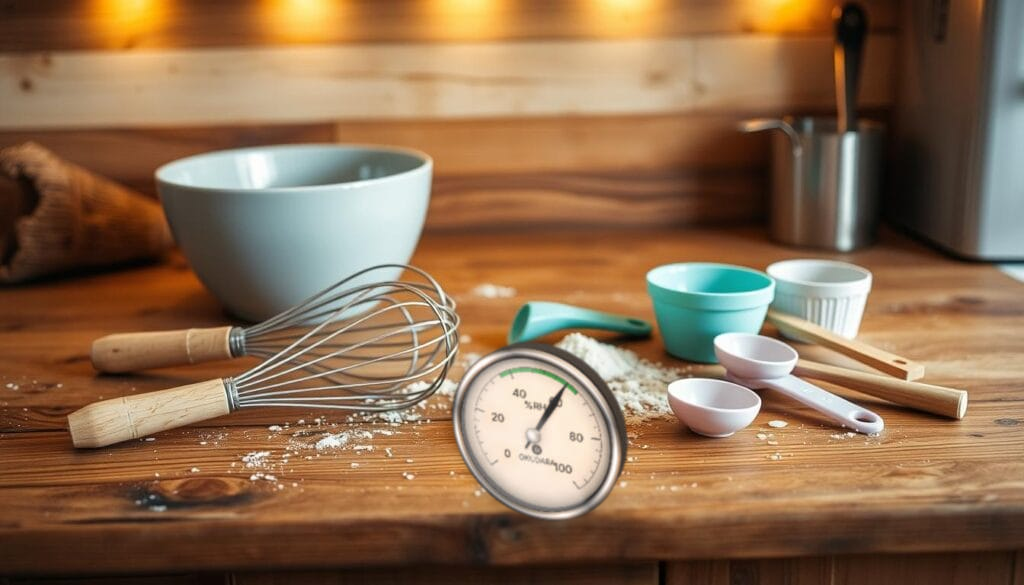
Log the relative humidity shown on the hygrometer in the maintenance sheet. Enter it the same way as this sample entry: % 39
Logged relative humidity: % 60
